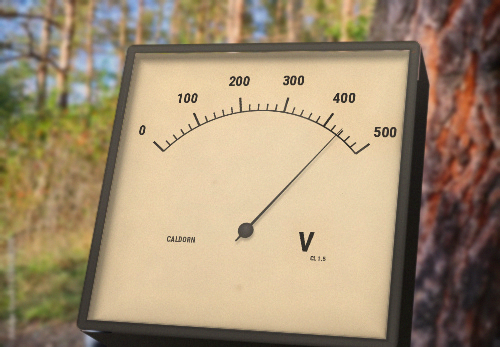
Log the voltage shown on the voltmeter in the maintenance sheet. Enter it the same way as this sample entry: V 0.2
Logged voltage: V 440
